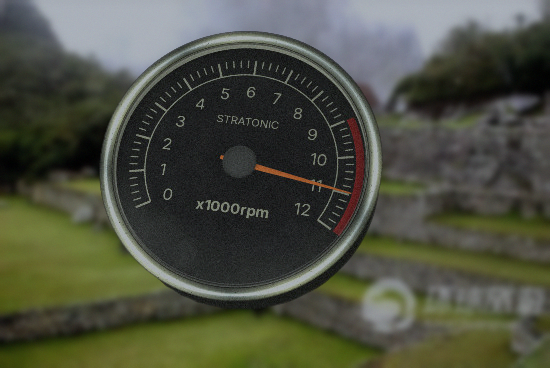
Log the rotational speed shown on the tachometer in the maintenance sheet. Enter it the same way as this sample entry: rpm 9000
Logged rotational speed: rpm 11000
